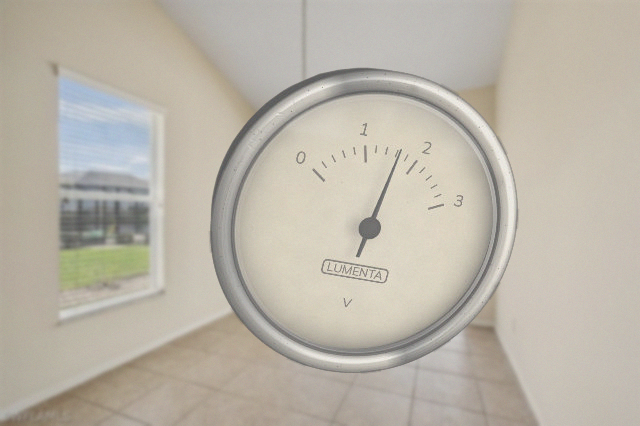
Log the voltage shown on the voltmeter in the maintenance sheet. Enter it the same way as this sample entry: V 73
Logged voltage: V 1.6
